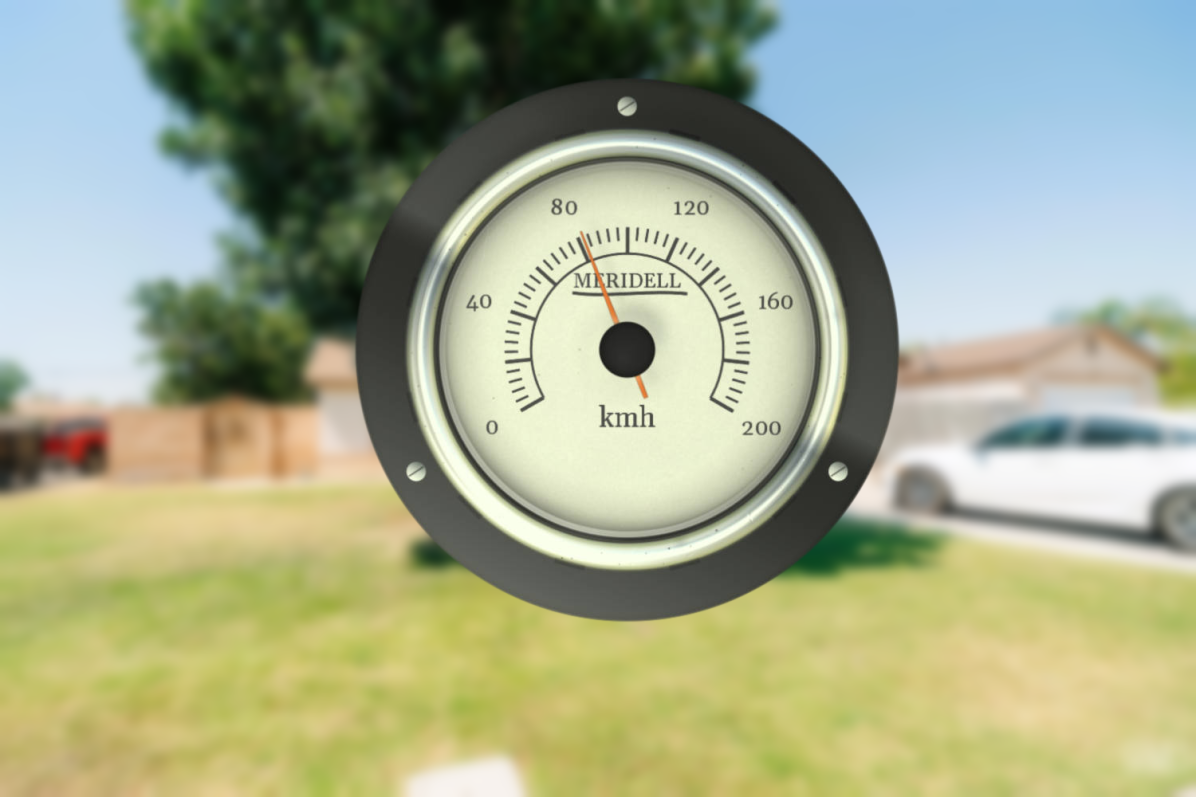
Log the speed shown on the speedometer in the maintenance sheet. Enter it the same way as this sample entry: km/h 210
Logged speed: km/h 82
